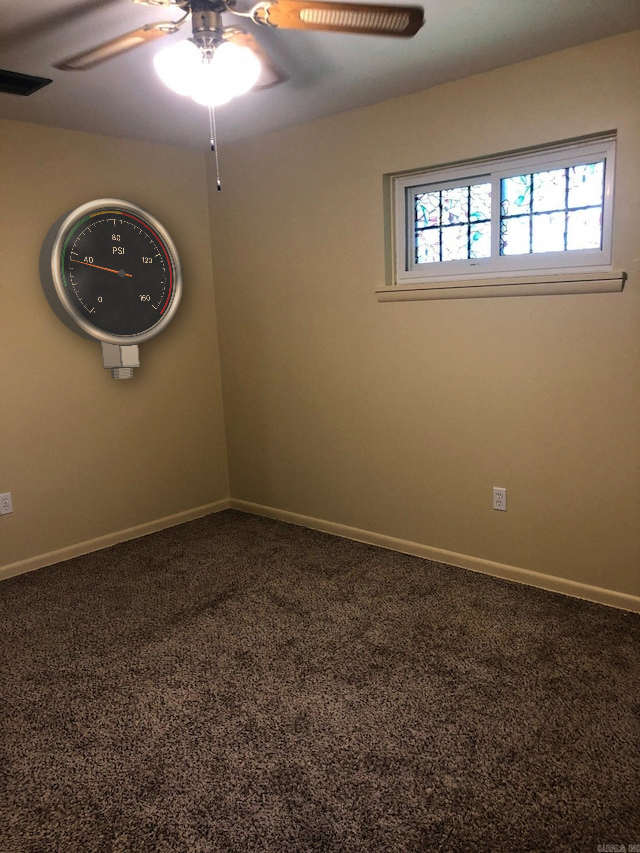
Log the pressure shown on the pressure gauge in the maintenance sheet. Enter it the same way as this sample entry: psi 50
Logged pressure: psi 35
